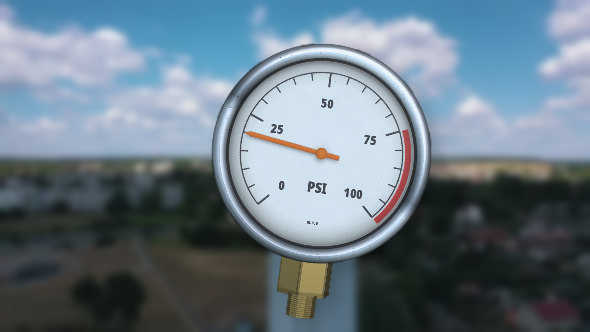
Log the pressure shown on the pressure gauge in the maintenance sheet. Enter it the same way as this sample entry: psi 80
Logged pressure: psi 20
